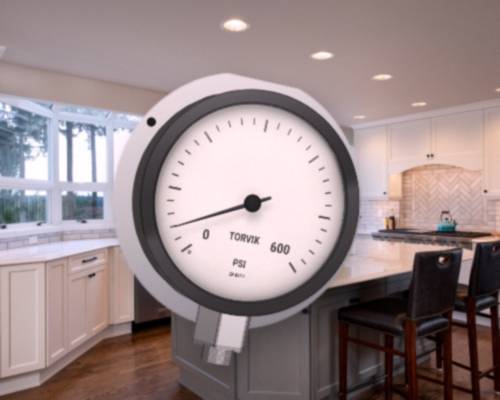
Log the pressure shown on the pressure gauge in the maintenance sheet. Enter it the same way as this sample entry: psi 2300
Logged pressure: psi 40
